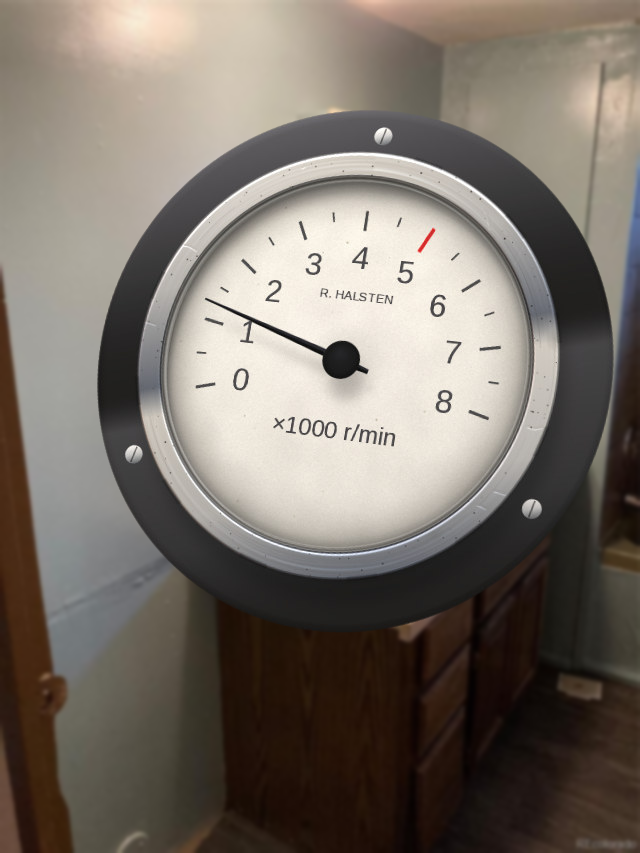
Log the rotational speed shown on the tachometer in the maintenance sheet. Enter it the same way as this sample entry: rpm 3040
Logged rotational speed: rpm 1250
